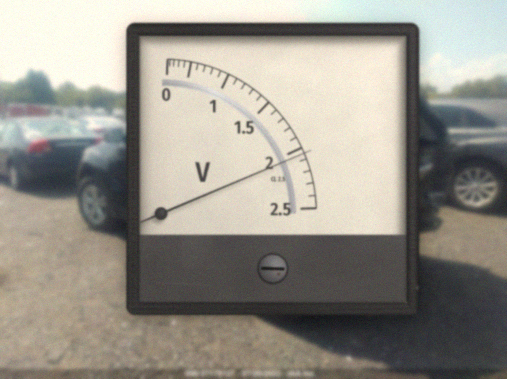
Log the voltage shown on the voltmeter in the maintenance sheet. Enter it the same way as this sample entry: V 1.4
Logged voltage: V 2.05
